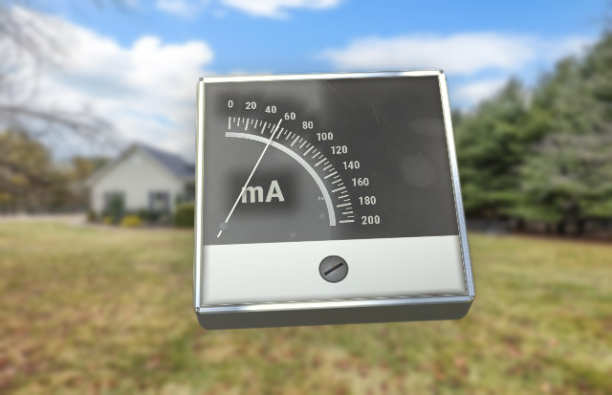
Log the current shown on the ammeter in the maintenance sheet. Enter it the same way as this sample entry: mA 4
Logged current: mA 55
